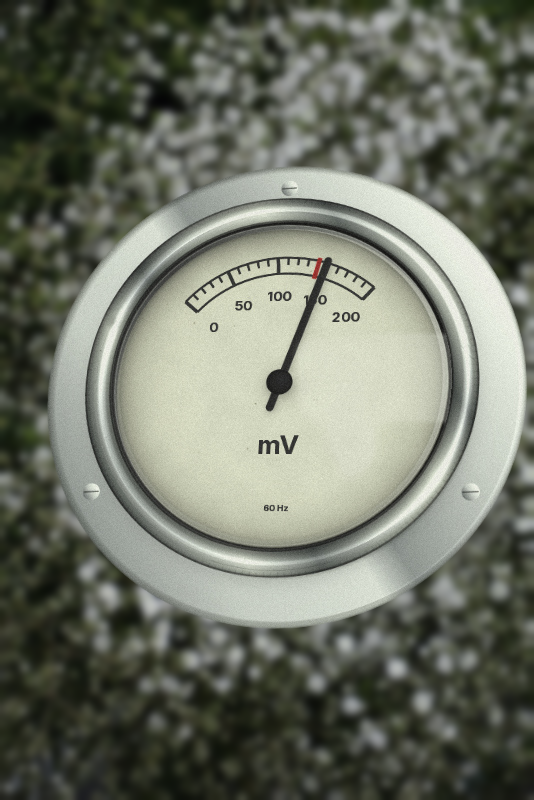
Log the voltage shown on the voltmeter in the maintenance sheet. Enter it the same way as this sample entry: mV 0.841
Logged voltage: mV 150
